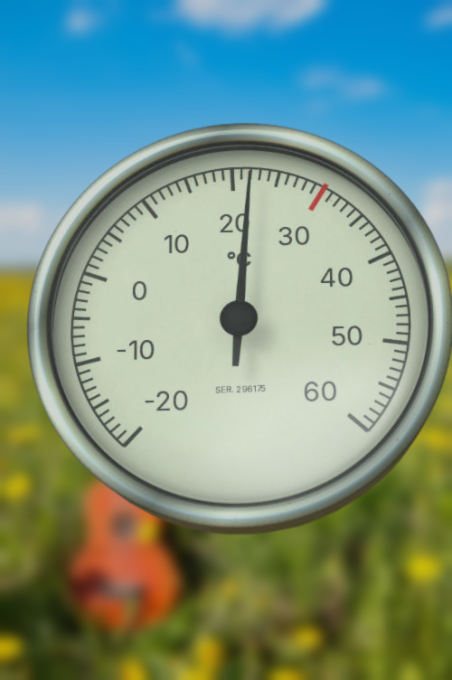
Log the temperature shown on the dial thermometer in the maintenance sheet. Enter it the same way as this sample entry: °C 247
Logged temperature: °C 22
